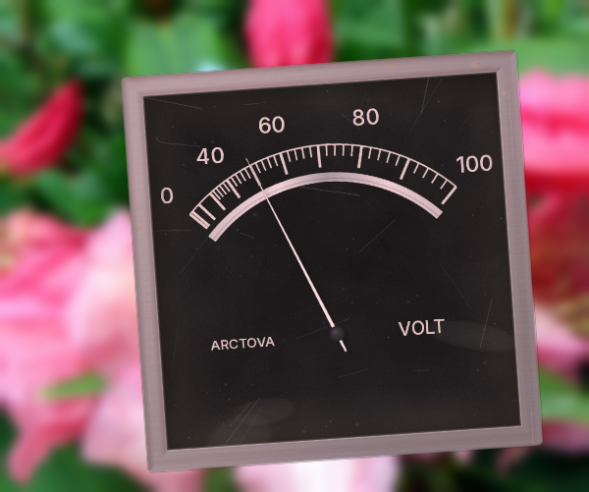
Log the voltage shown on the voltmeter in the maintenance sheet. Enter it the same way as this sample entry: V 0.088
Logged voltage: V 50
